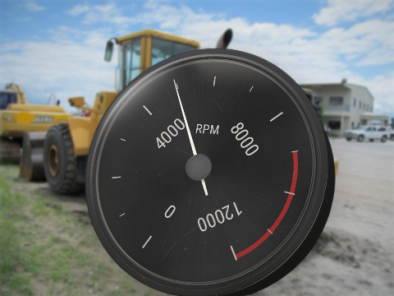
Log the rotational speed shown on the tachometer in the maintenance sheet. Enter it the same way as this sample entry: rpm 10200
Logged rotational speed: rpm 5000
